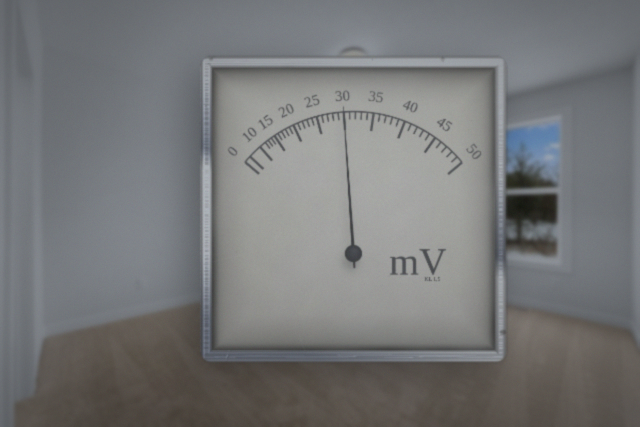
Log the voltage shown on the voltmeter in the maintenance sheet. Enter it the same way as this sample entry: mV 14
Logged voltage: mV 30
